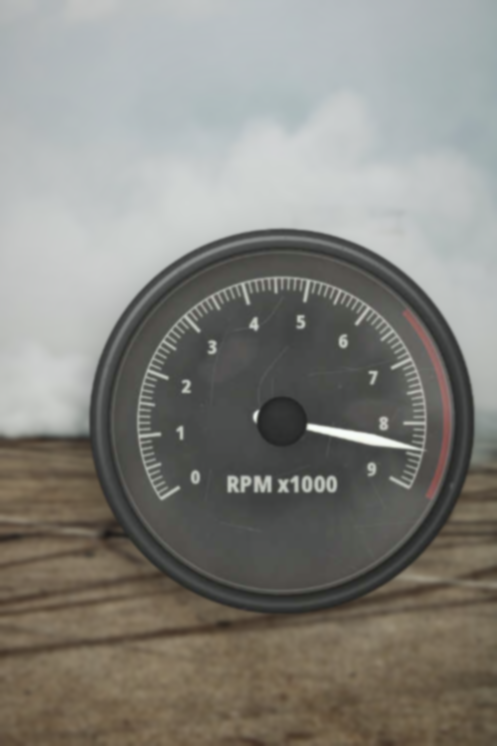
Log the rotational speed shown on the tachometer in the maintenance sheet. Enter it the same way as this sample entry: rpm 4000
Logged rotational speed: rpm 8400
